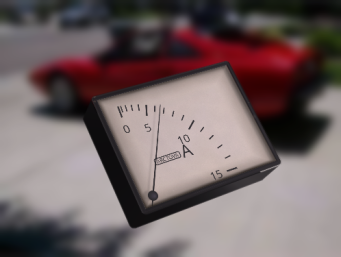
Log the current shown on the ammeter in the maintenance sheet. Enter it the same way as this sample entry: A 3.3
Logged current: A 6.5
